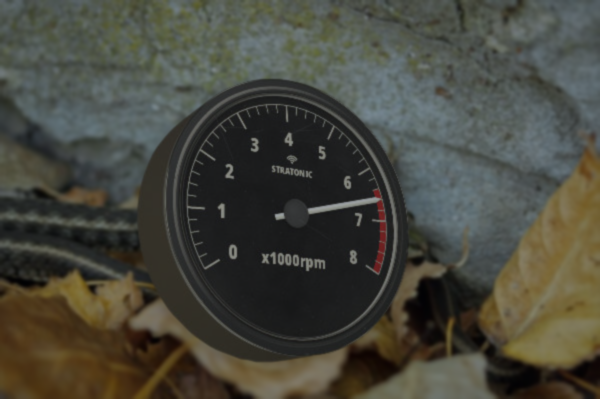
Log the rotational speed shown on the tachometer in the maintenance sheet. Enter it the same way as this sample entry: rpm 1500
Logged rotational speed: rpm 6600
